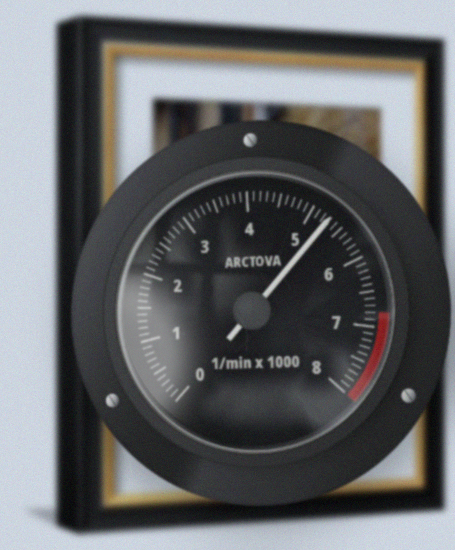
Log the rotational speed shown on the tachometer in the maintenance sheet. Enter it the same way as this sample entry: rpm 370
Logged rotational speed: rpm 5300
